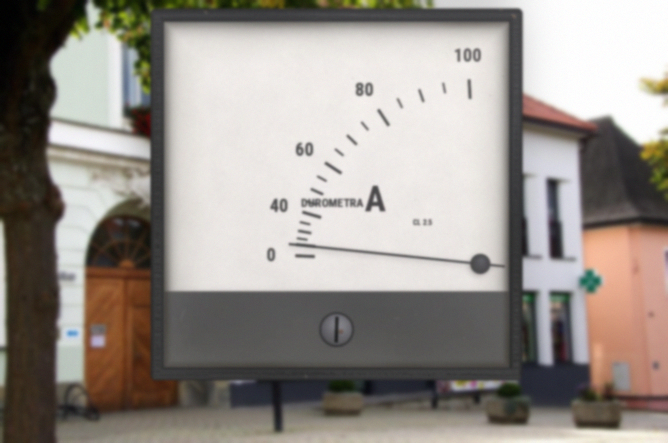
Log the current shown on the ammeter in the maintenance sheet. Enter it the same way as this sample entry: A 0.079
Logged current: A 20
